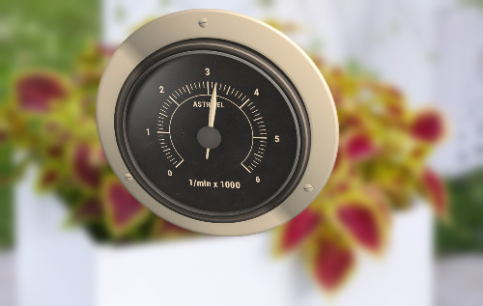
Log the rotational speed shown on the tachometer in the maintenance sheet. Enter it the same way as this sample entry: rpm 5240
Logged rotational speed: rpm 3200
